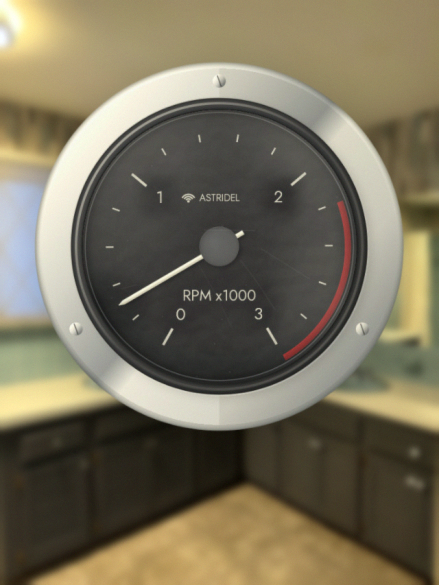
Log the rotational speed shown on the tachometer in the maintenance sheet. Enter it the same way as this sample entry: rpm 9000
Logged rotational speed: rpm 300
